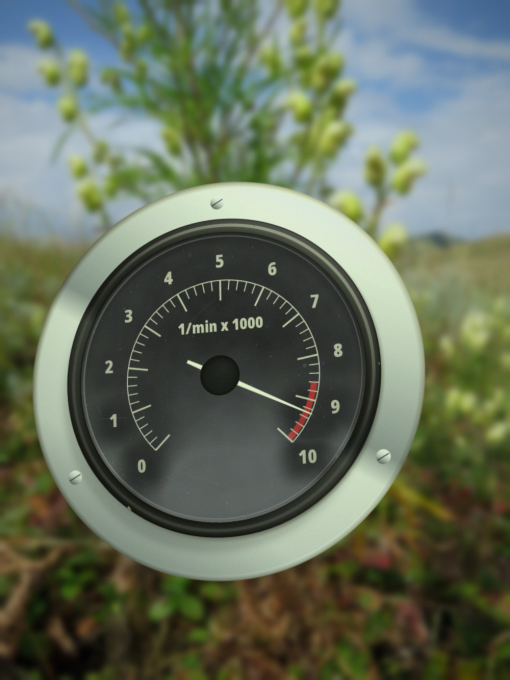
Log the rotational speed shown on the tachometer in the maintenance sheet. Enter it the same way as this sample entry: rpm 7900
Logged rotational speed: rpm 9300
